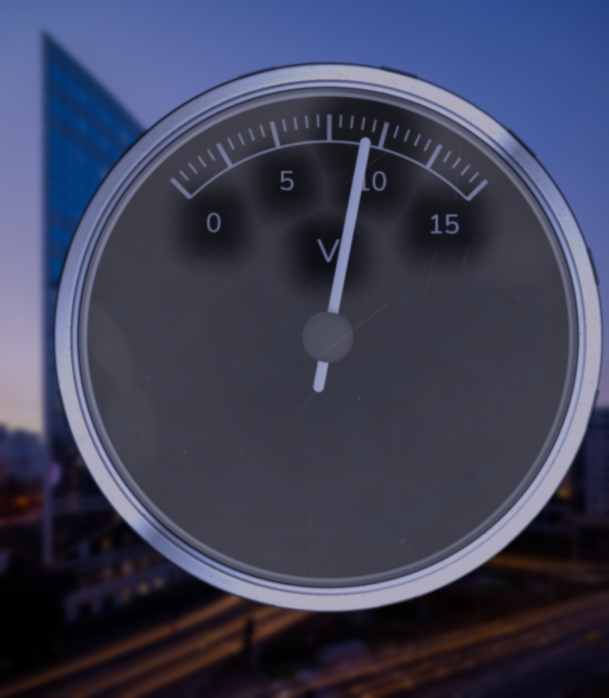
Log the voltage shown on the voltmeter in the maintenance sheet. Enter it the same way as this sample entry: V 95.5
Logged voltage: V 9.25
